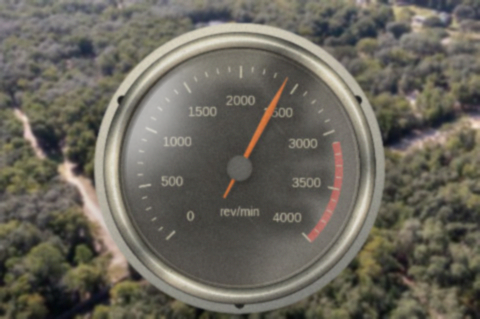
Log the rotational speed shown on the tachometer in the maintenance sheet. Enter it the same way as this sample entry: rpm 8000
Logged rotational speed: rpm 2400
